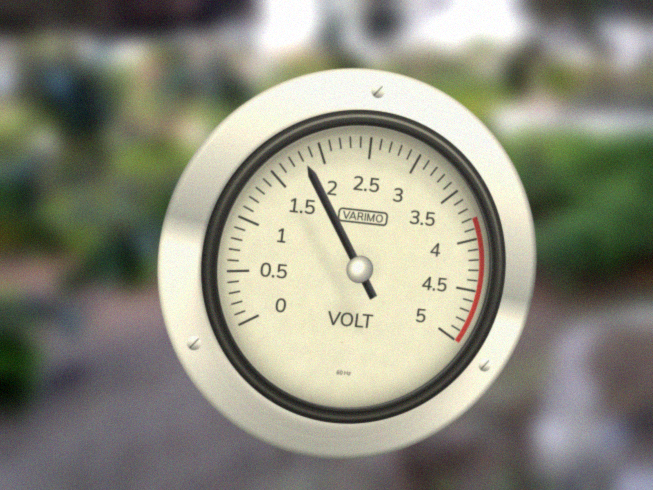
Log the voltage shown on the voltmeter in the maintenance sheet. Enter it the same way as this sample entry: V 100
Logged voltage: V 1.8
